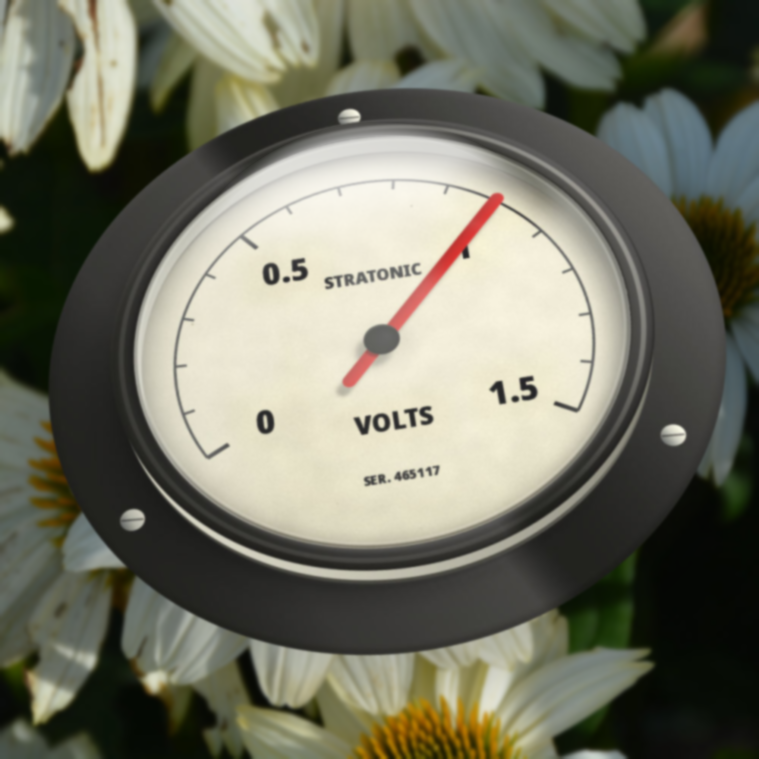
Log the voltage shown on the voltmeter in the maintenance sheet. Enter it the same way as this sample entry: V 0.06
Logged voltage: V 1
